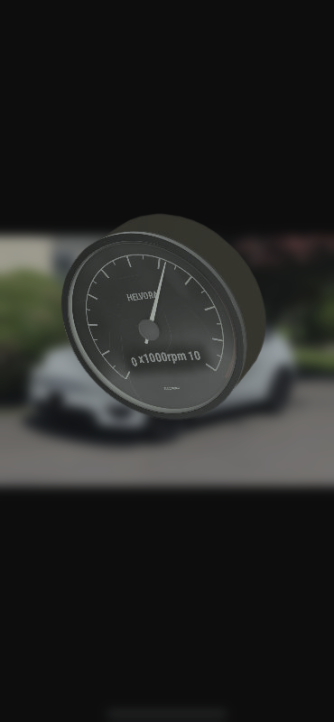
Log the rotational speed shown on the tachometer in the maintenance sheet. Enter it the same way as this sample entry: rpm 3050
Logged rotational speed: rpm 6250
